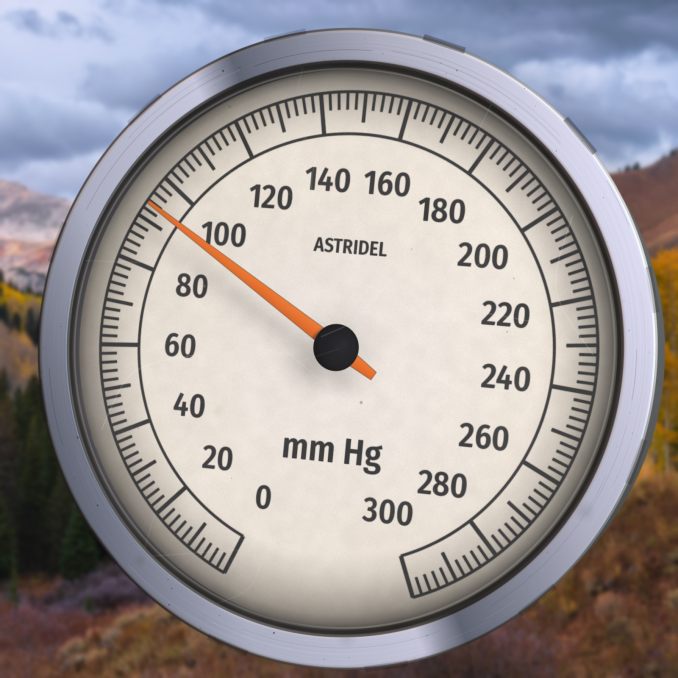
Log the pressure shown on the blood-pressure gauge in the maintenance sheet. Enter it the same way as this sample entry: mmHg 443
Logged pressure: mmHg 94
